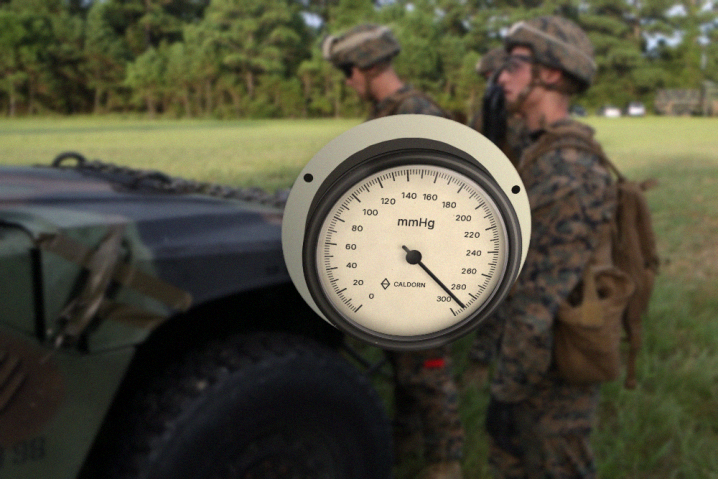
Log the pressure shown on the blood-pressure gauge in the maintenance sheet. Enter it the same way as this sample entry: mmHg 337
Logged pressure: mmHg 290
